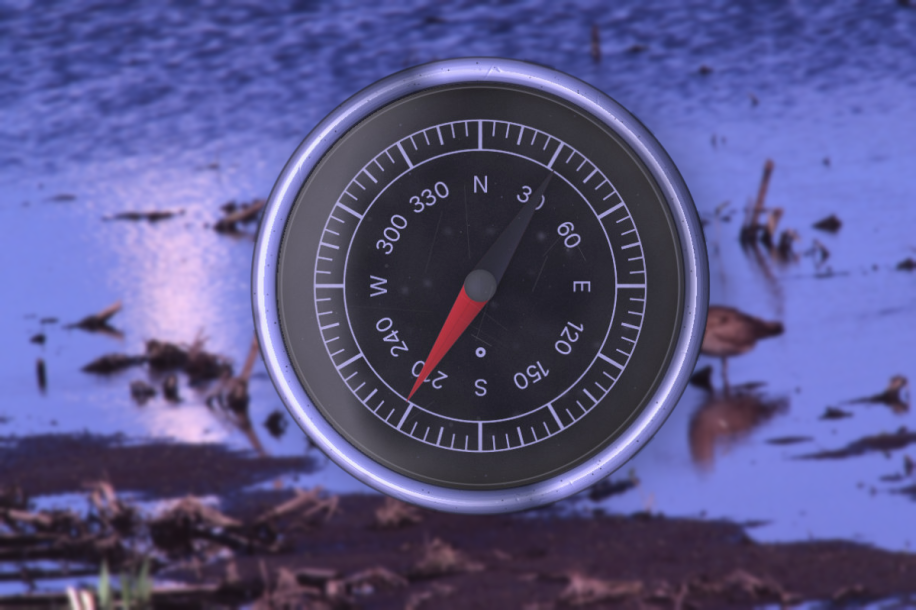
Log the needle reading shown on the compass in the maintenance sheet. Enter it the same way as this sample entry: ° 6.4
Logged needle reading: ° 212.5
